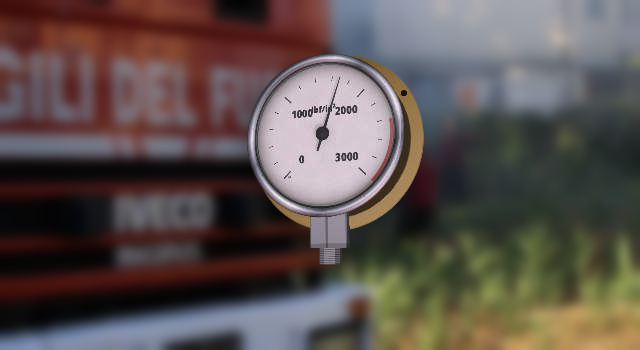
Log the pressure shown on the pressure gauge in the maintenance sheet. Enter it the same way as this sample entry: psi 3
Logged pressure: psi 1700
